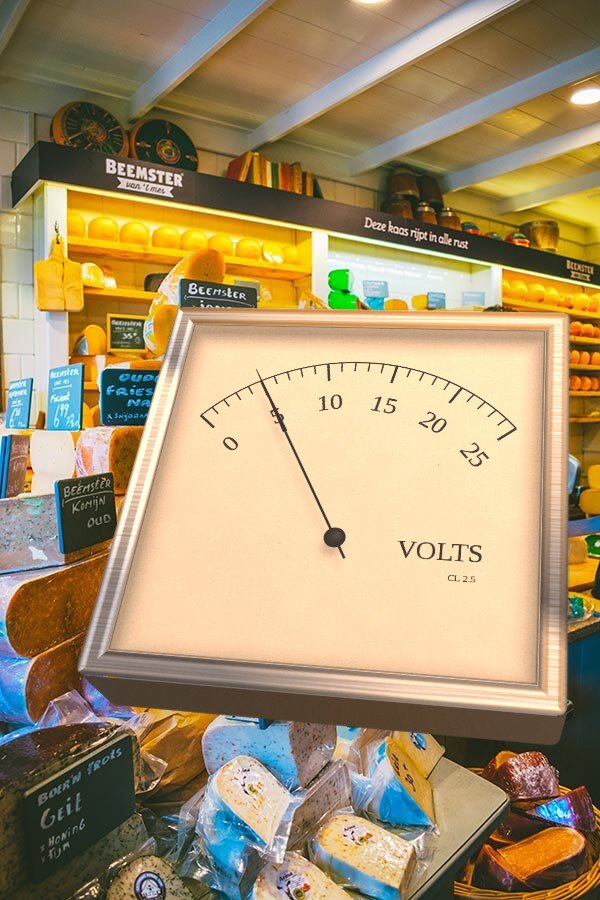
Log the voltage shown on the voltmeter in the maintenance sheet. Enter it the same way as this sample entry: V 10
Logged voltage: V 5
